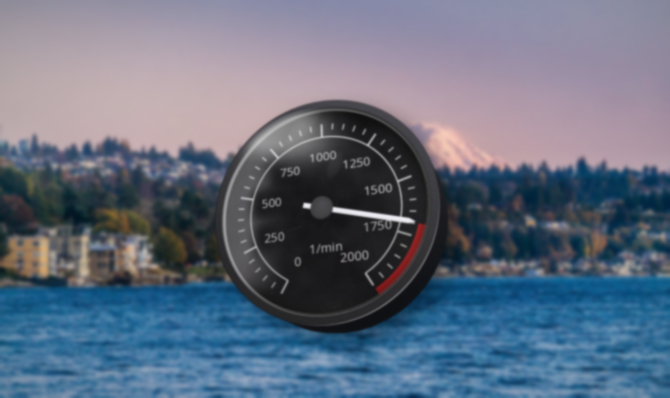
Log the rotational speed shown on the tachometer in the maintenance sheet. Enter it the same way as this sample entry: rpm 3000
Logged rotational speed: rpm 1700
